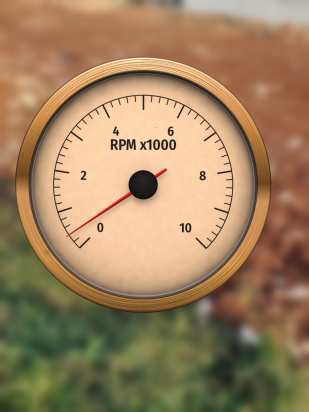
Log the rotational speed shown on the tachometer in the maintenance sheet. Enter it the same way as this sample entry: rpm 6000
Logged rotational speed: rpm 400
